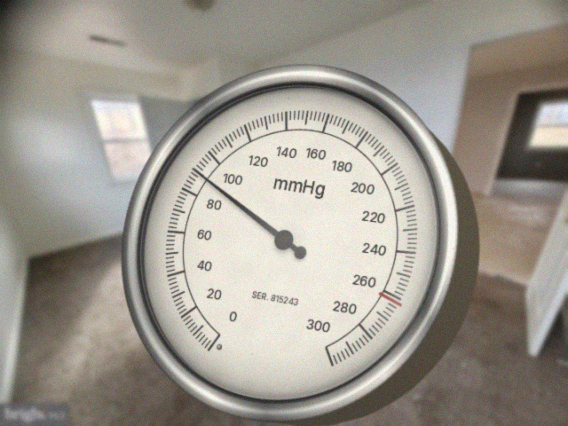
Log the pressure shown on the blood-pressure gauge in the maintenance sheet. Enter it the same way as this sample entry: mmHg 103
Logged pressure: mmHg 90
